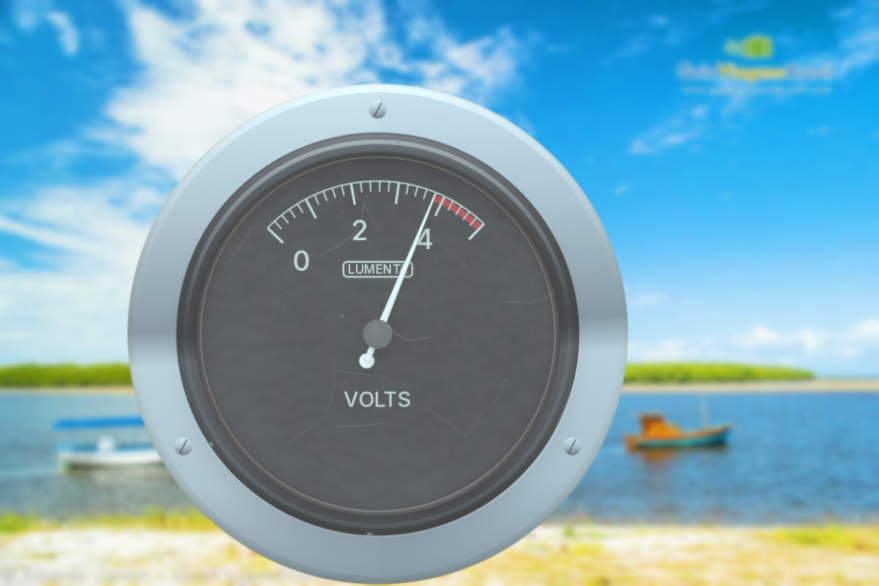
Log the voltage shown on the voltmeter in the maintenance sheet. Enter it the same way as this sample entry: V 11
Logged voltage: V 3.8
